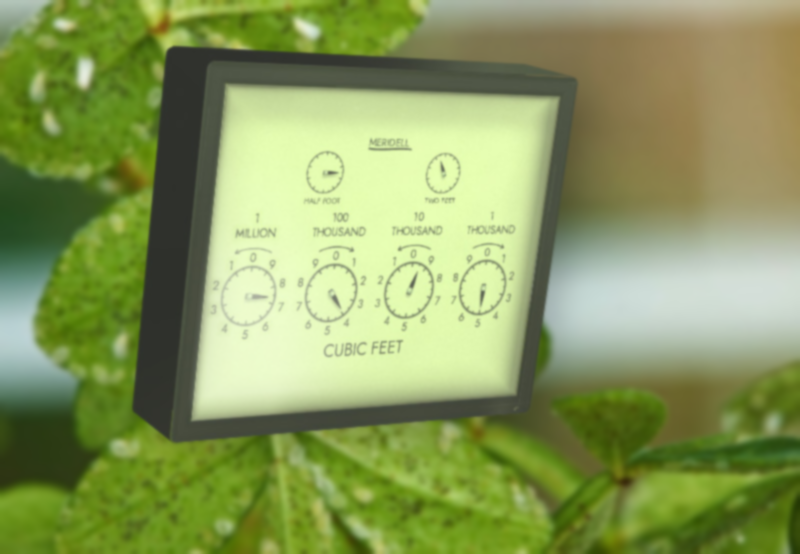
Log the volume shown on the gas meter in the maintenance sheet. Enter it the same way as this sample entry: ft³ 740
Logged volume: ft³ 739500
